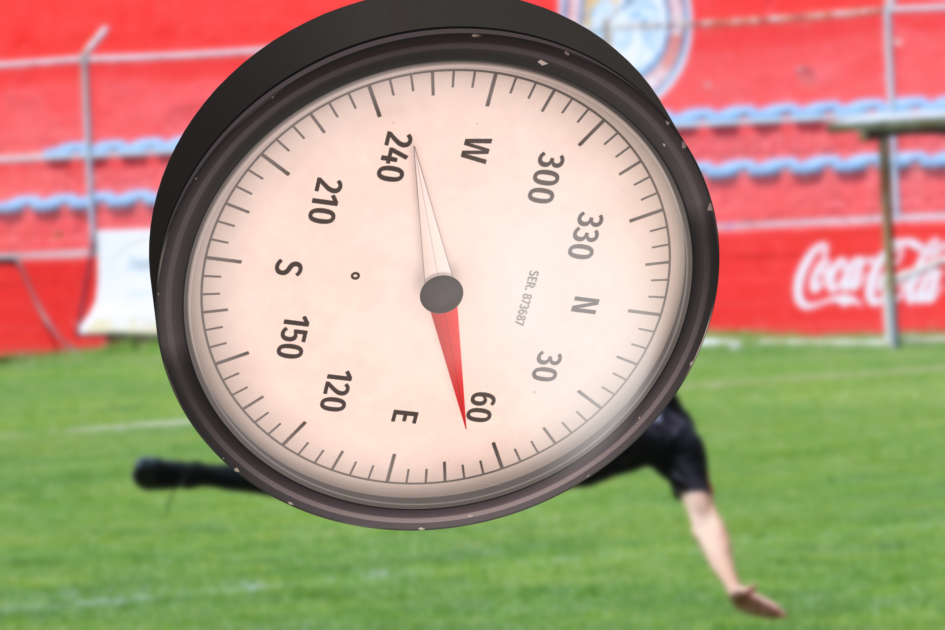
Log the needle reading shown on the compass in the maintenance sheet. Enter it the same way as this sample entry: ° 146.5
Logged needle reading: ° 67.5
